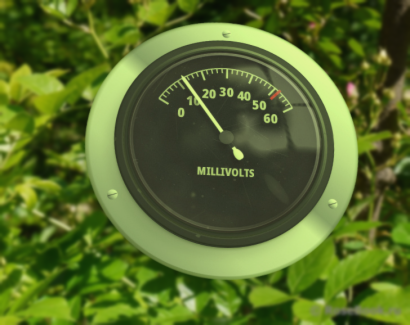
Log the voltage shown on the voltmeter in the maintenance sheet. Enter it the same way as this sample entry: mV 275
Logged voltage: mV 12
